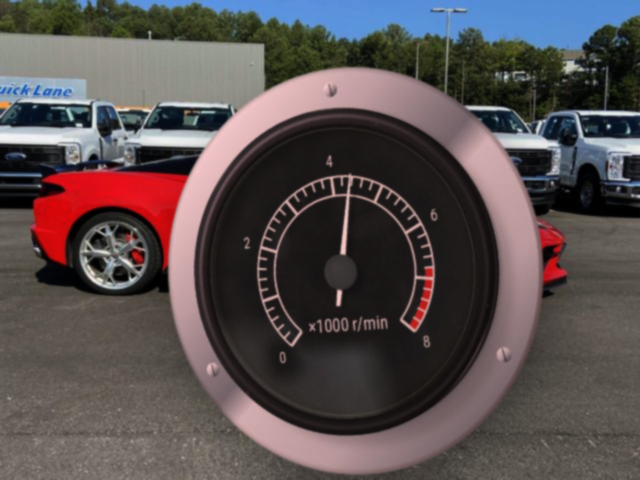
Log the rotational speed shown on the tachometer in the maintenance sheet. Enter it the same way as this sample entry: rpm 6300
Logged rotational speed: rpm 4400
